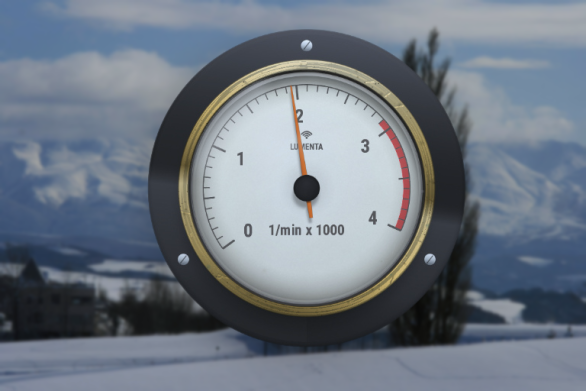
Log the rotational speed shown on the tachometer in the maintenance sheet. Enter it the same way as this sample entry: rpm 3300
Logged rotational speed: rpm 1950
